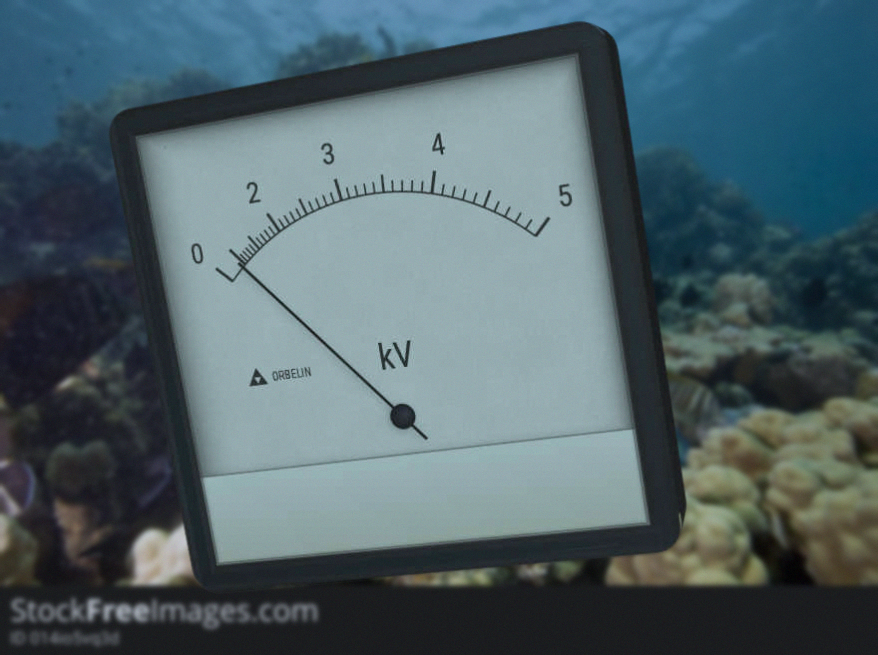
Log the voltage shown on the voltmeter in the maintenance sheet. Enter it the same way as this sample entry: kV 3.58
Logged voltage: kV 1
